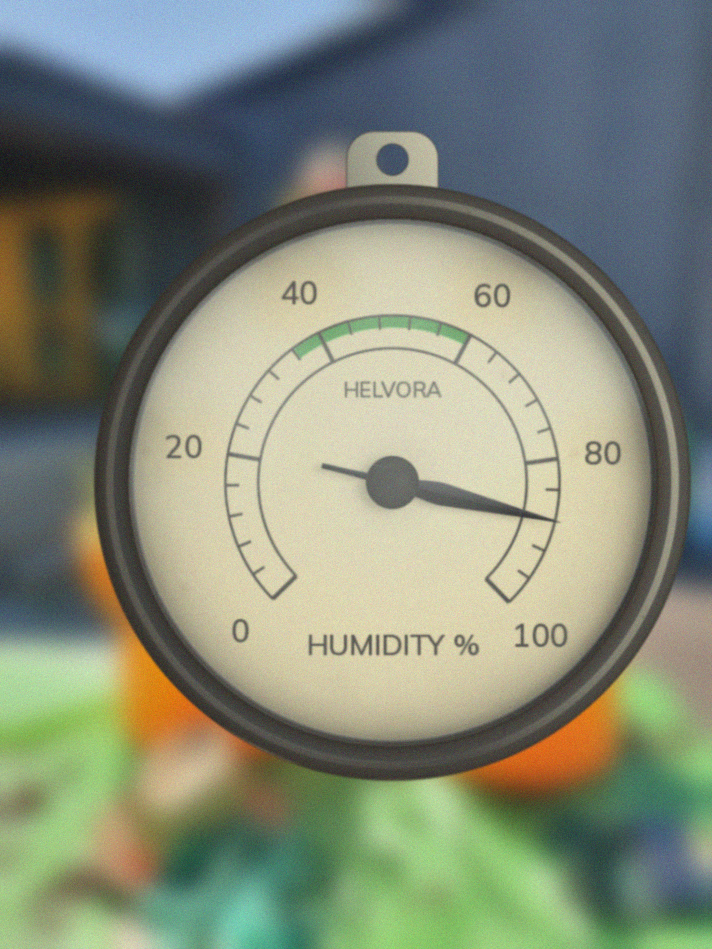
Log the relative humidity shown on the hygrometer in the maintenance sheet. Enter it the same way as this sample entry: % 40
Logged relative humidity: % 88
